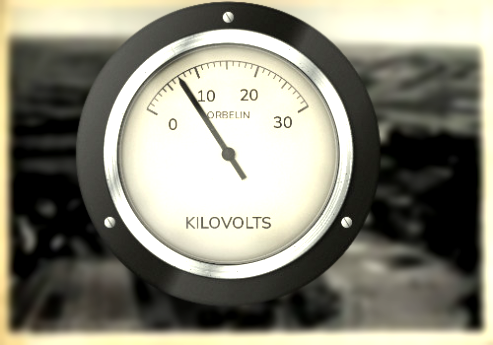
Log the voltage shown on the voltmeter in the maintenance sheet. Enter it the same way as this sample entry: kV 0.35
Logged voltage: kV 7
